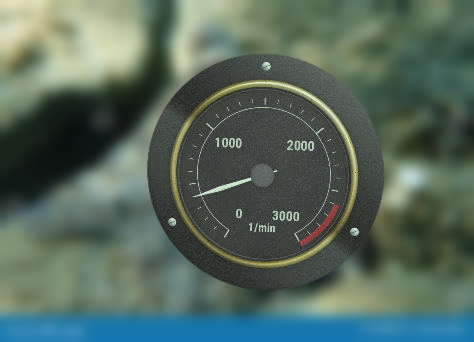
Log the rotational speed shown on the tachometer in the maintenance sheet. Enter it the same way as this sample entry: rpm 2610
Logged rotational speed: rpm 400
